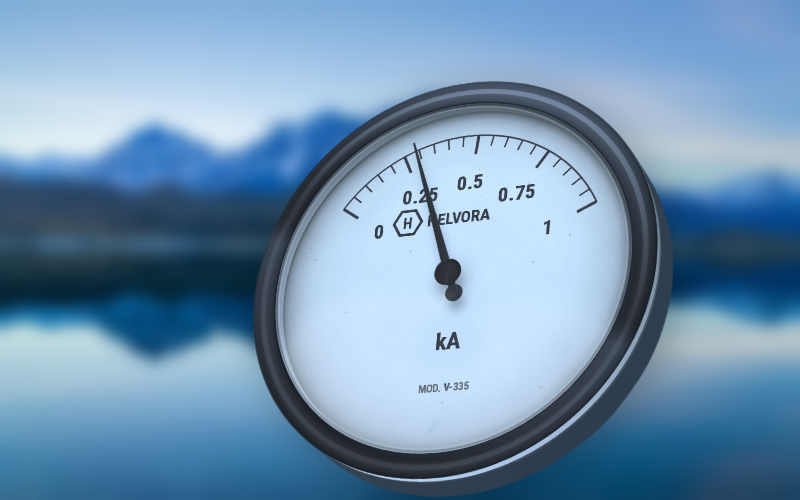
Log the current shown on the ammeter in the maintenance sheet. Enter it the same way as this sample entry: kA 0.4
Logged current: kA 0.3
